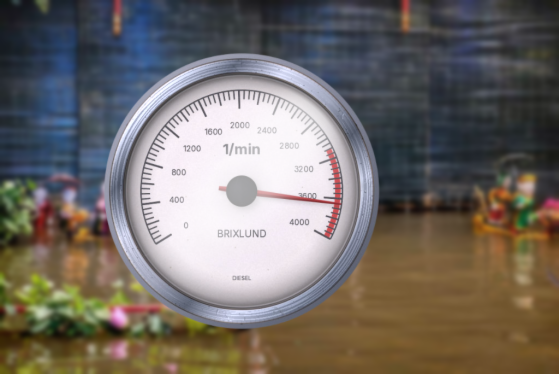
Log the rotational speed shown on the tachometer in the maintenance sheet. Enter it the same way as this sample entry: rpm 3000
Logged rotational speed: rpm 3650
